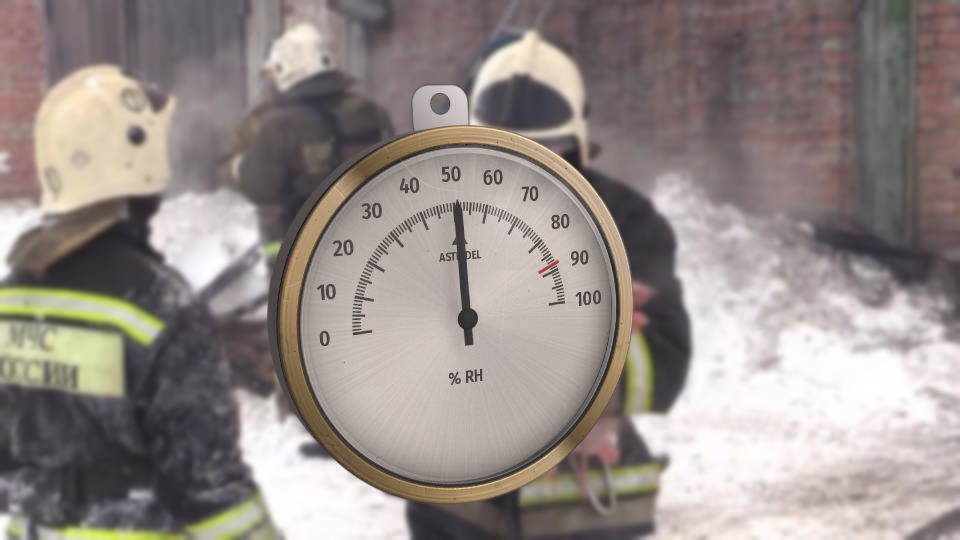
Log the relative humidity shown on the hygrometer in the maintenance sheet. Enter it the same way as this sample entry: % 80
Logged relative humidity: % 50
